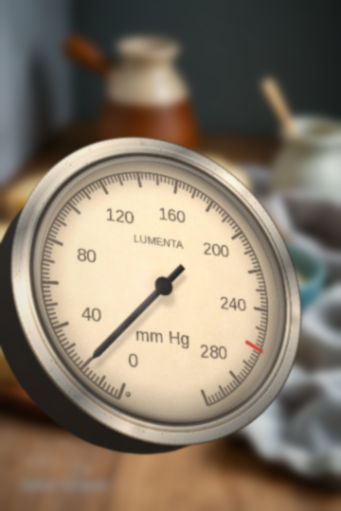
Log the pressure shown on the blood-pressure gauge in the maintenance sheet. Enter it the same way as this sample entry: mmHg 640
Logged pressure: mmHg 20
